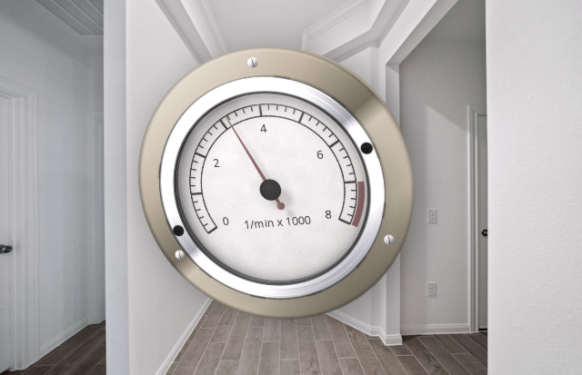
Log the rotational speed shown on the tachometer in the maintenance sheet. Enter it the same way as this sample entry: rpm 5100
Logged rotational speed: rpm 3200
